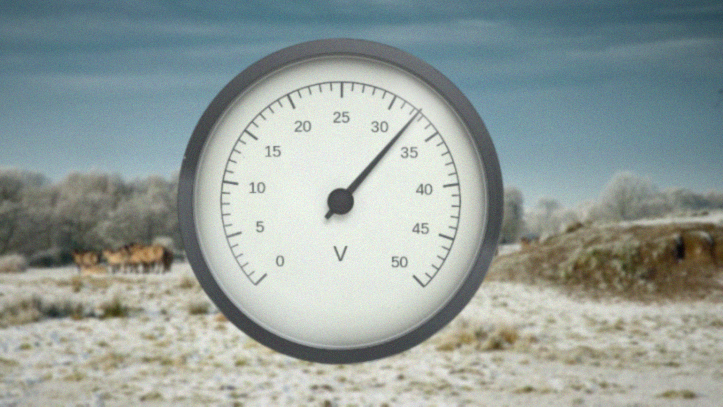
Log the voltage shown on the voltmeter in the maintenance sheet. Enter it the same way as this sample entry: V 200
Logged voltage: V 32.5
